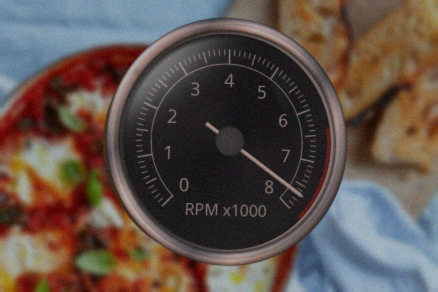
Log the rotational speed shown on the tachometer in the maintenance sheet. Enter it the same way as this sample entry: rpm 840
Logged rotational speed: rpm 7700
